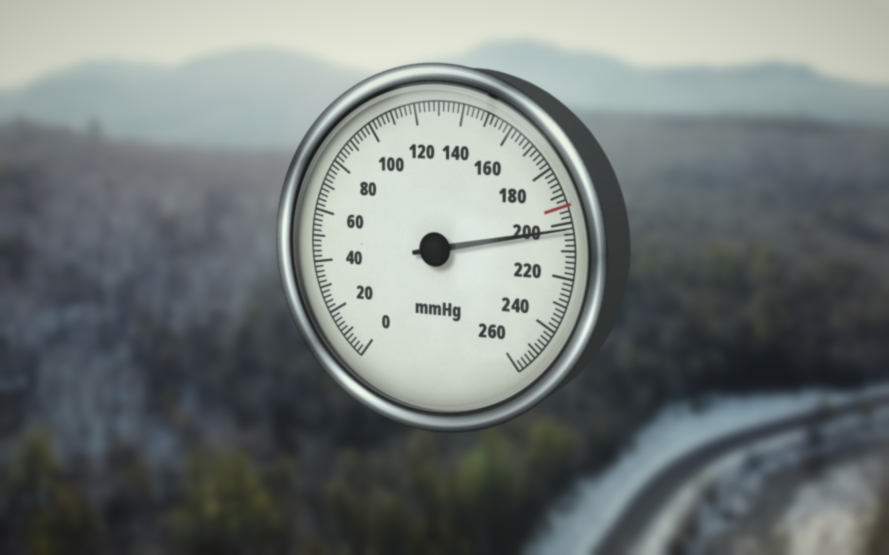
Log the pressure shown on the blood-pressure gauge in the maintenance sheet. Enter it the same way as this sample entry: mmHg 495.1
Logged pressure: mmHg 202
